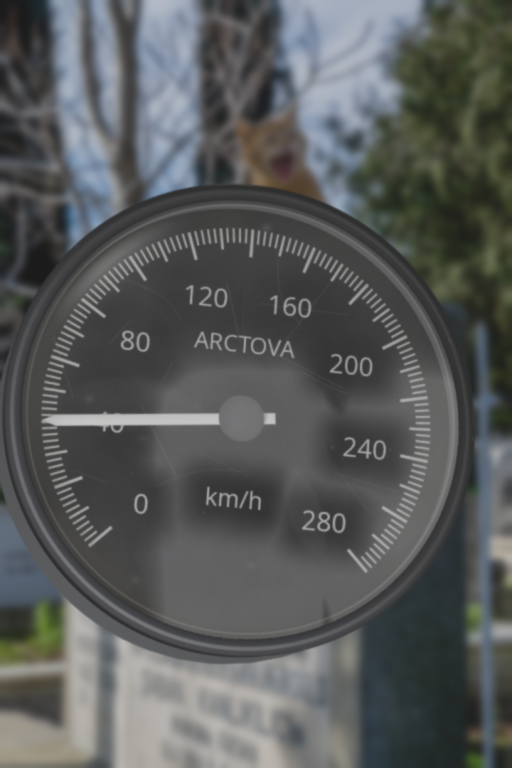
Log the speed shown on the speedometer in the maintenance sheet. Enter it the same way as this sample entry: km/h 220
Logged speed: km/h 40
